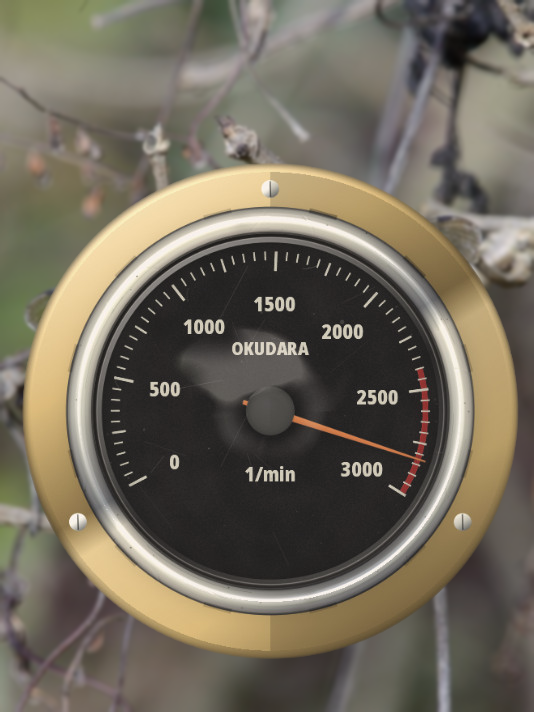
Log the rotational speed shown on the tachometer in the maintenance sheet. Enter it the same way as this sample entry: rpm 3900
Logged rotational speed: rpm 2825
